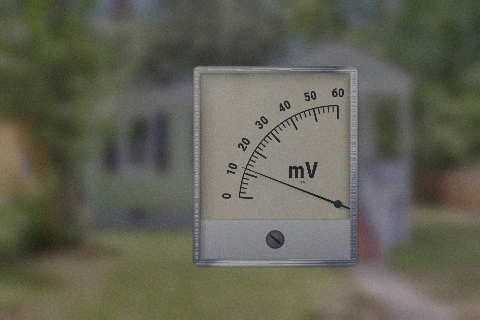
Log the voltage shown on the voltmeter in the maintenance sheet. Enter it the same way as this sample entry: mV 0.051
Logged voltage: mV 12
